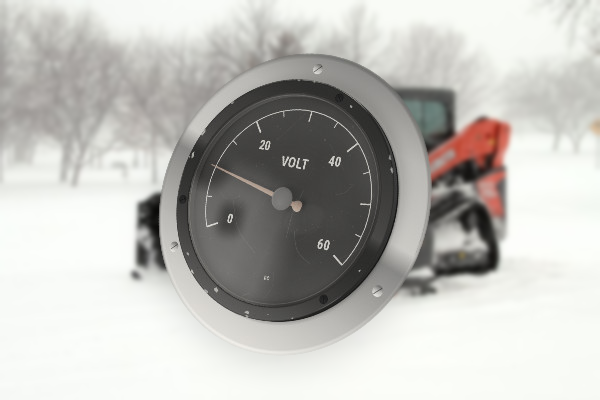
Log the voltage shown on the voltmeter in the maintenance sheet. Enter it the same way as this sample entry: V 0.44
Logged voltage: V 10
